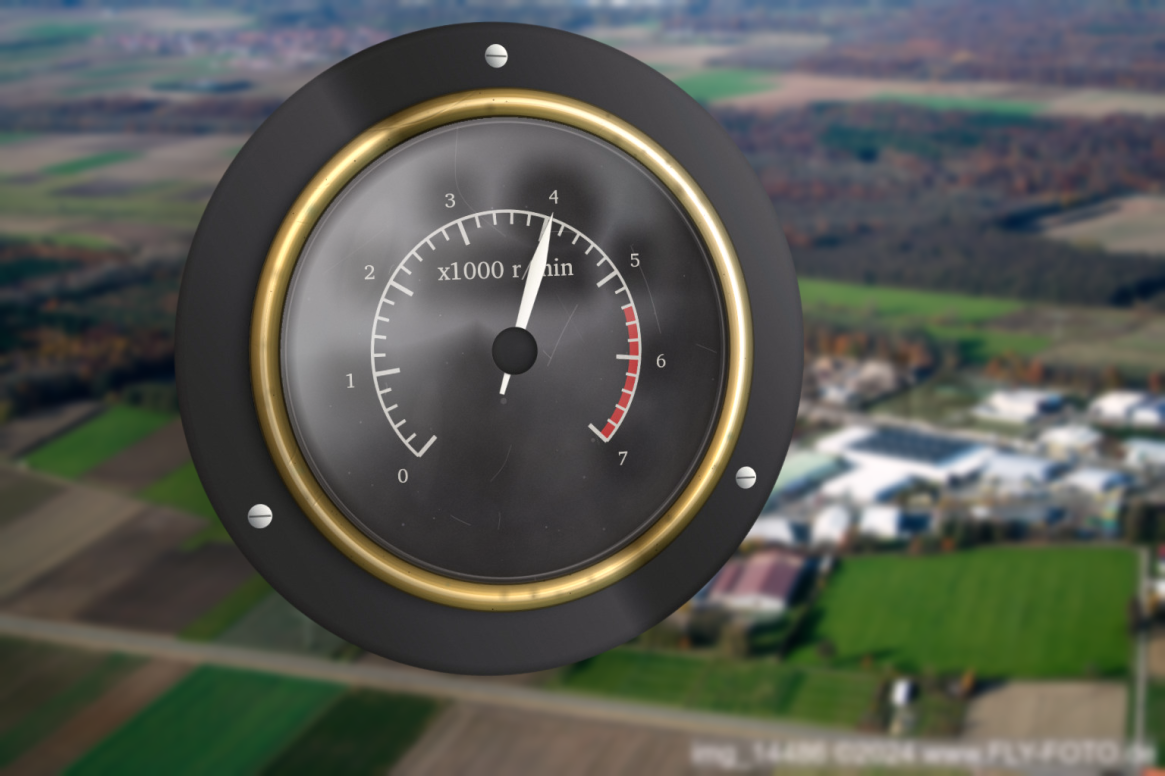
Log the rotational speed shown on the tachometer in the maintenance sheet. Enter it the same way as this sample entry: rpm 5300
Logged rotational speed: rpm 4000
